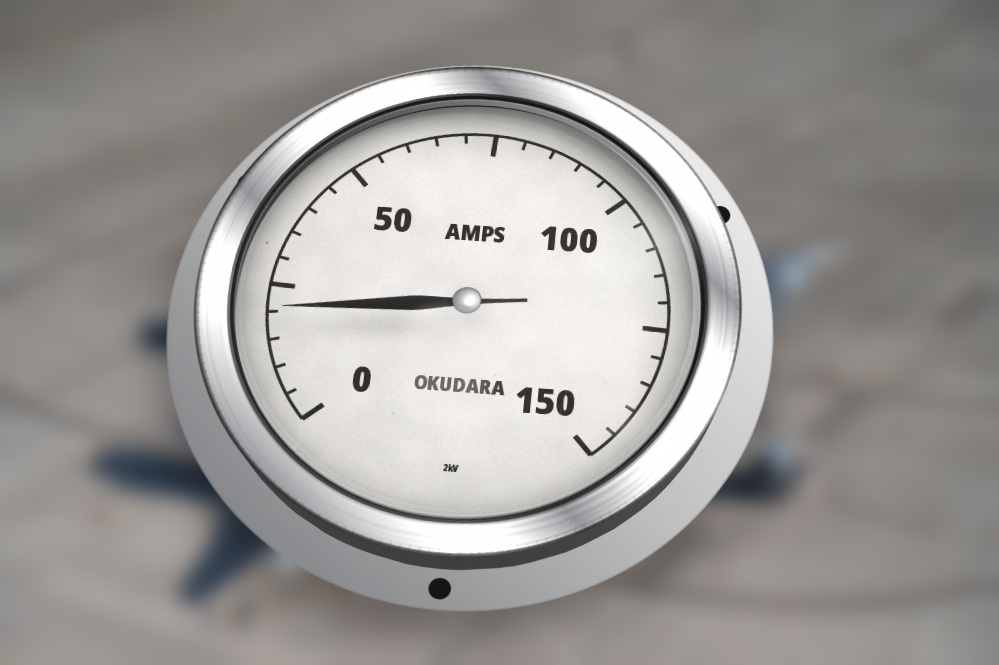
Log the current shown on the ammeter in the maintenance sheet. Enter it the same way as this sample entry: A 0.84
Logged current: A 20
